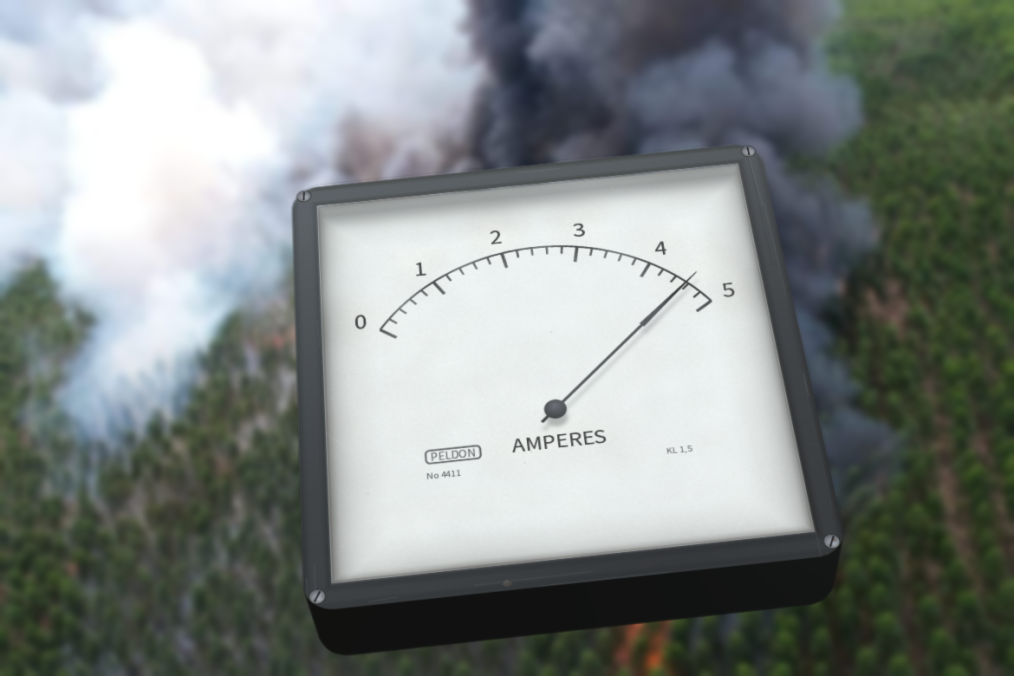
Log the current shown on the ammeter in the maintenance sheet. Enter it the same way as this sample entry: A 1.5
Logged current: A 4.6
